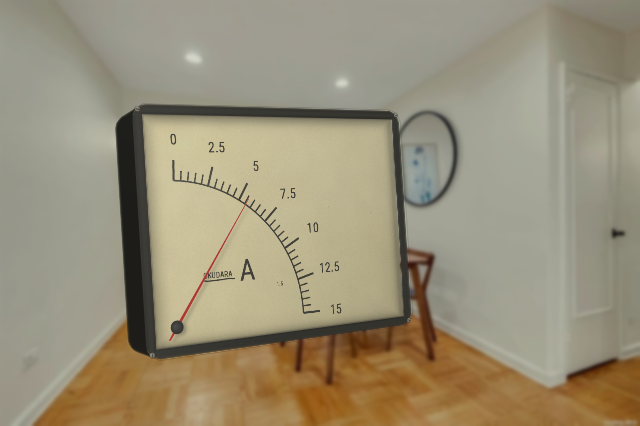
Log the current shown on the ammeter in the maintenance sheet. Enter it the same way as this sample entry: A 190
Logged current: A 5.5
